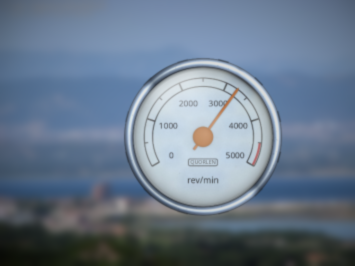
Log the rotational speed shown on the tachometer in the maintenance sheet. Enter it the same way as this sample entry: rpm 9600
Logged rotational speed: rpm 3250
